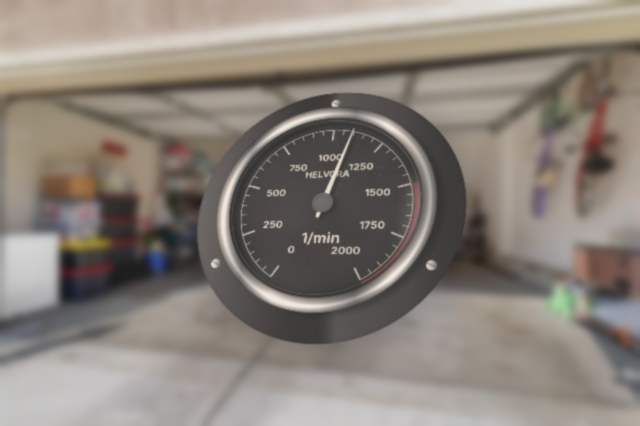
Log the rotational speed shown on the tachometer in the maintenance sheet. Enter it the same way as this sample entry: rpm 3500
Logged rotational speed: rpm 1100
